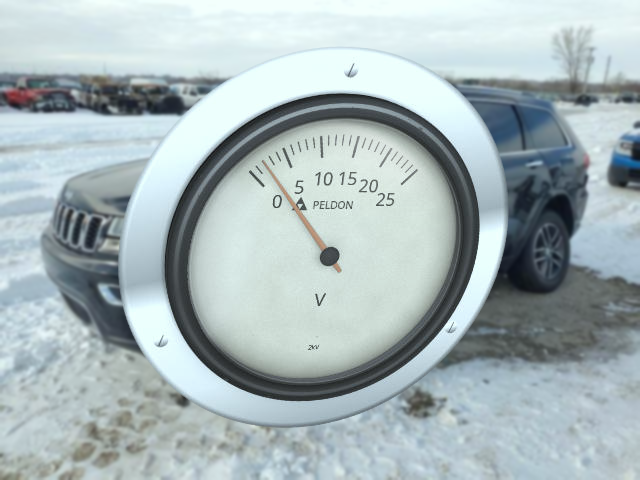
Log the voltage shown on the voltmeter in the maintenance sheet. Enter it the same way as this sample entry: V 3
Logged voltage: V 2
